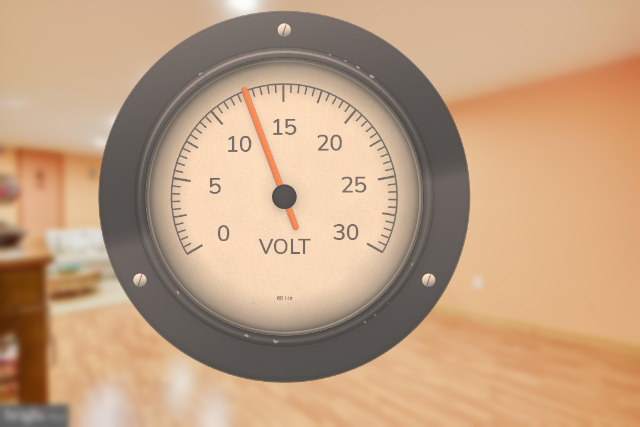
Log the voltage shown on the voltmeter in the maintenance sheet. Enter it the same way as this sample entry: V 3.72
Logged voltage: V 12.5
